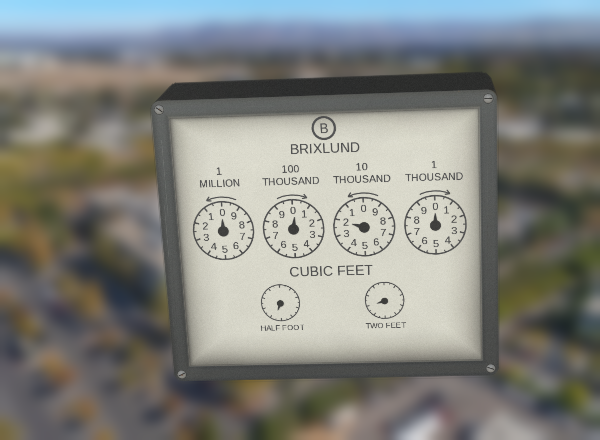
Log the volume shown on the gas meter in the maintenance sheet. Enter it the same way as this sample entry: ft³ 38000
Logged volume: ft³ 2000
